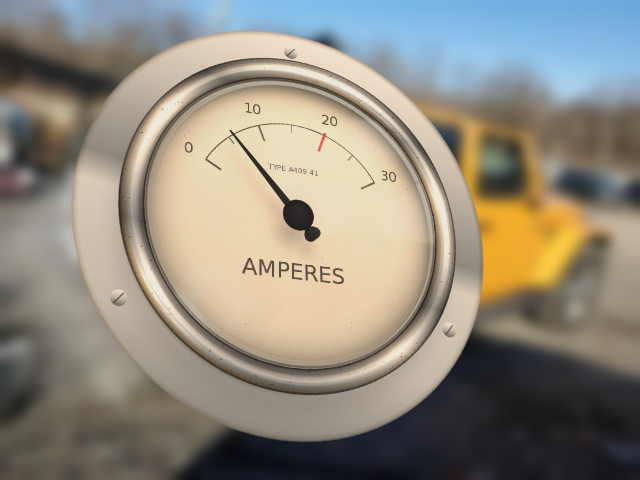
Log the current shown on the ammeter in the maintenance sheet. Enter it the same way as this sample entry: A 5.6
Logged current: A 5
